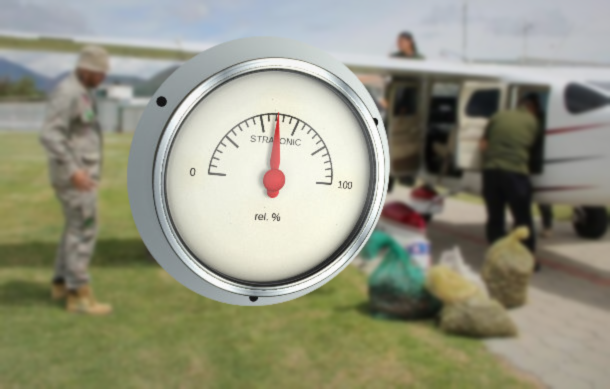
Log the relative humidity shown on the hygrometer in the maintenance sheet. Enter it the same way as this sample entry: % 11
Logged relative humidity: % 48
